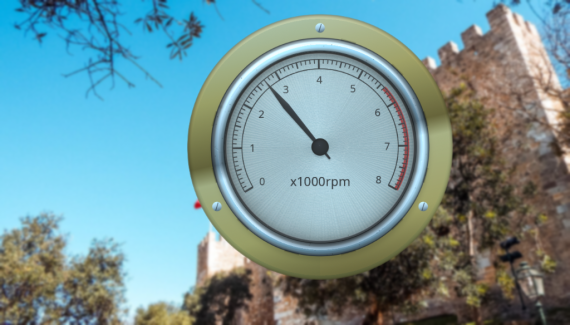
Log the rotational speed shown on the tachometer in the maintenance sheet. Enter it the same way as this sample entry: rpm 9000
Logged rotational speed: rpm 2700
